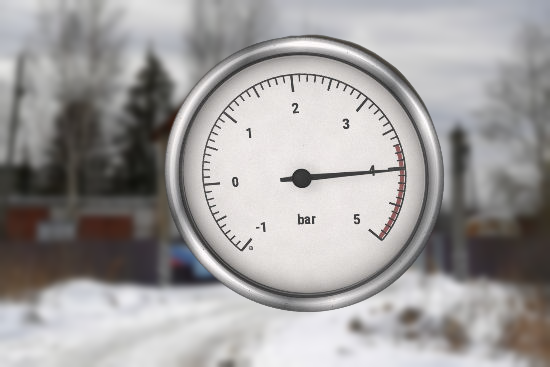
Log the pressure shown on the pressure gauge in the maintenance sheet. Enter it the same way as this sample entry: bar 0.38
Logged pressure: bar 4
